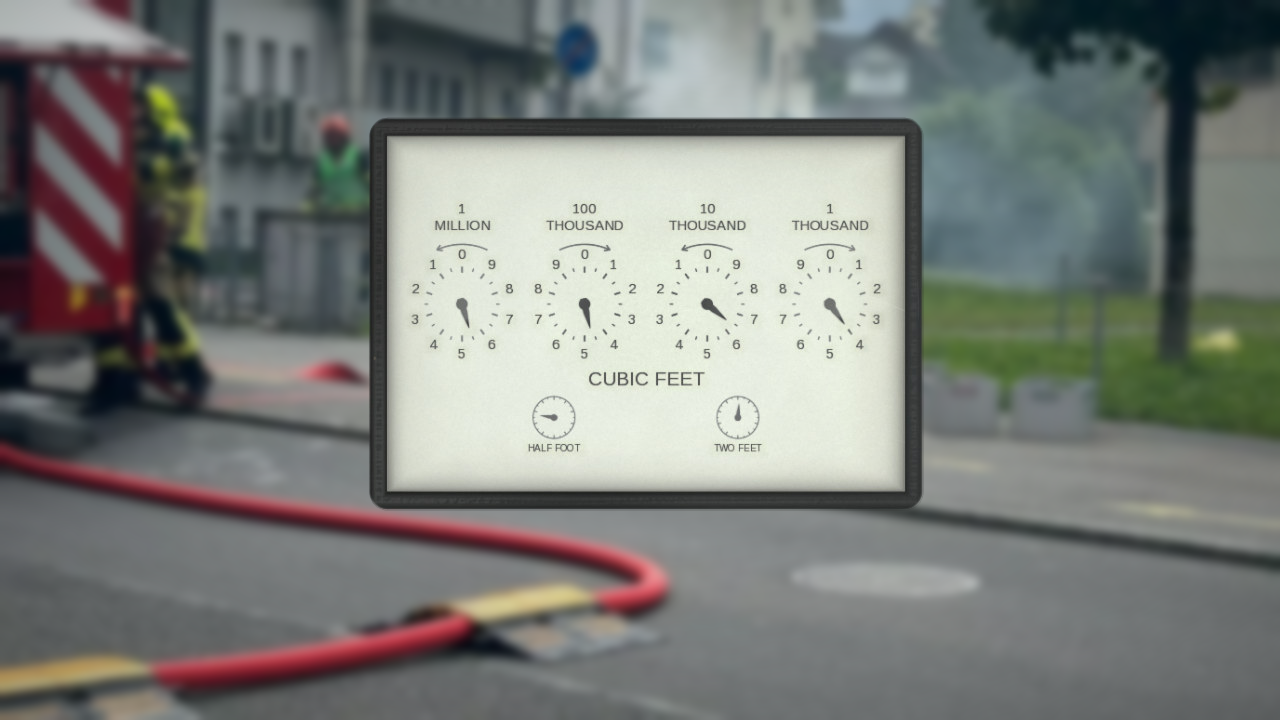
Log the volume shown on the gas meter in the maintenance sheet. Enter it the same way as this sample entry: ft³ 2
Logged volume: ft³ 546400
